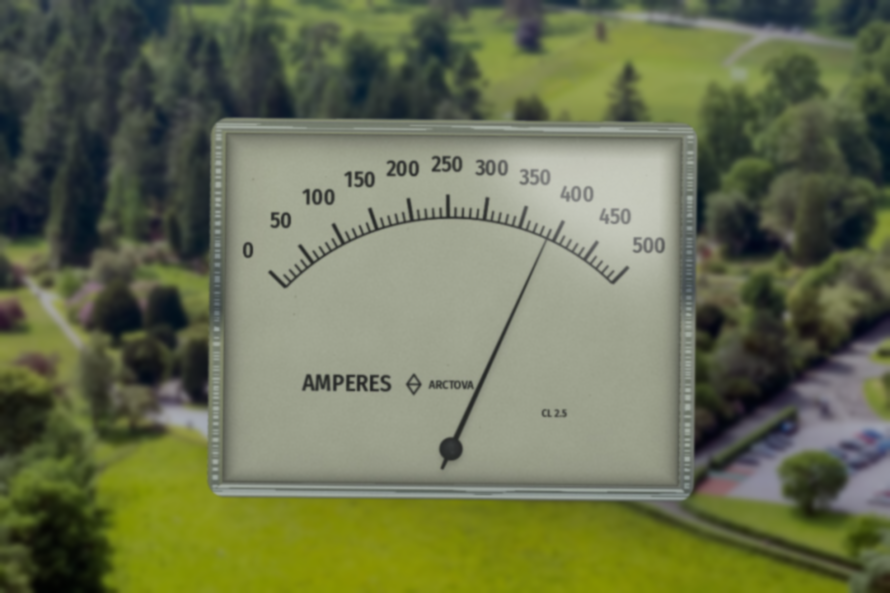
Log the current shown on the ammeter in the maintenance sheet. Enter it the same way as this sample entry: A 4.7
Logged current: A 390
